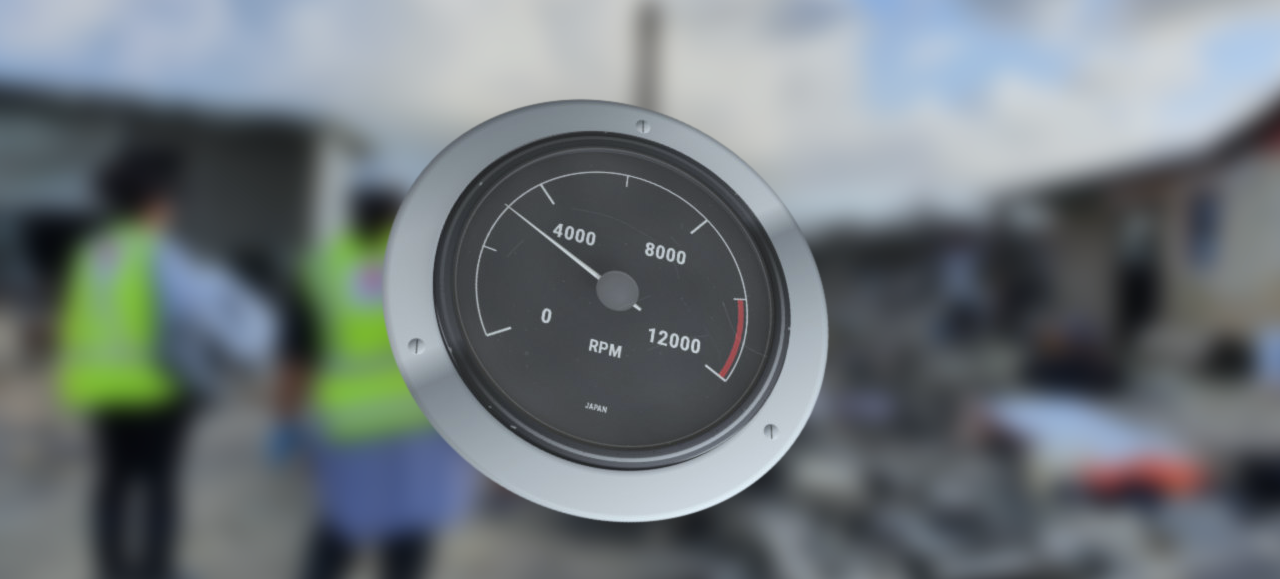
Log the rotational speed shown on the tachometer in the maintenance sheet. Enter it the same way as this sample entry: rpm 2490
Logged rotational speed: rpm 3000
